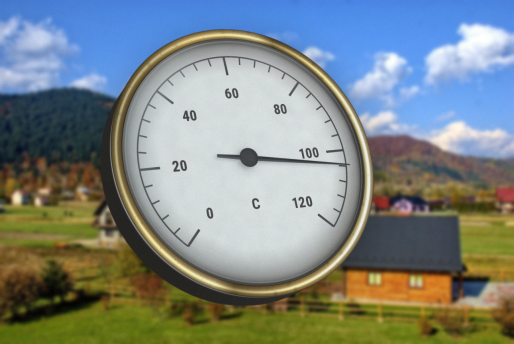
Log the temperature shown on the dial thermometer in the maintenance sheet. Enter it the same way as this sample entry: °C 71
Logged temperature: °C 104
